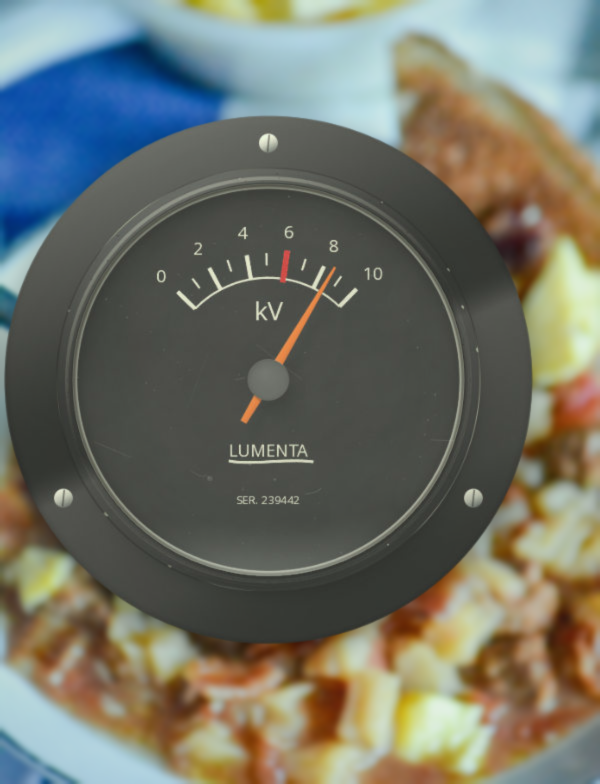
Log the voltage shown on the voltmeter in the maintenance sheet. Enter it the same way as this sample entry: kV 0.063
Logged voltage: kV 8.5
